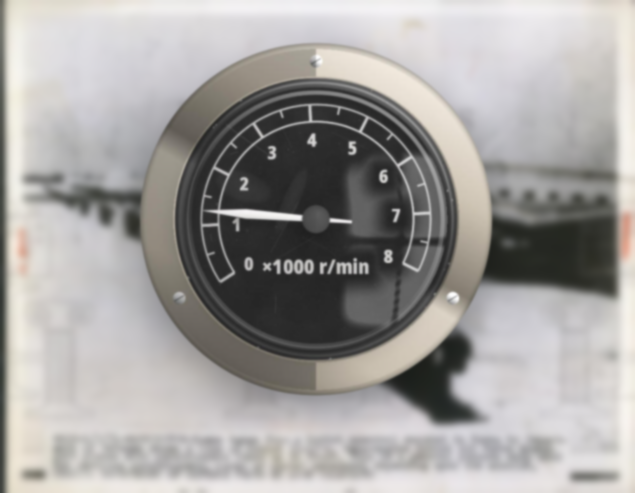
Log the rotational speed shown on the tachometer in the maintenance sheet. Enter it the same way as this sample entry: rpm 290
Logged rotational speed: rpm 1250
